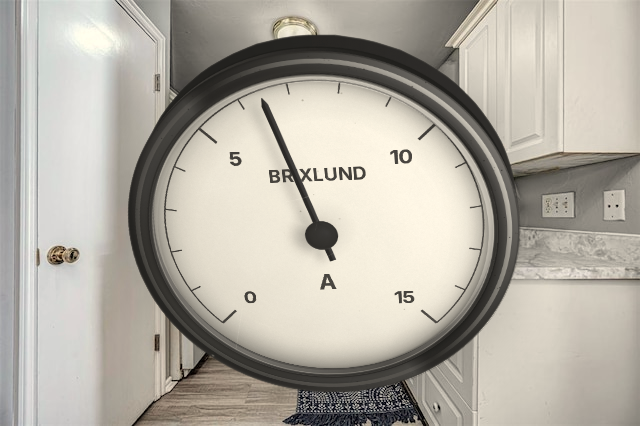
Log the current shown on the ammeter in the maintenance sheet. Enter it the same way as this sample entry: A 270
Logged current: A 6.5
